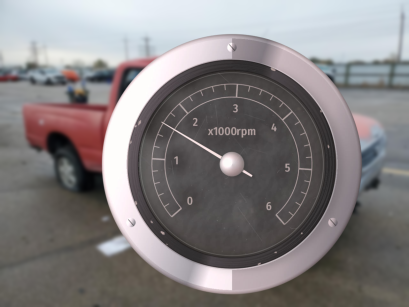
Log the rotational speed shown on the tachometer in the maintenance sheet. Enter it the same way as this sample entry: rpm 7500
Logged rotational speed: rpm 1600
